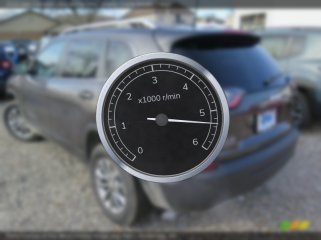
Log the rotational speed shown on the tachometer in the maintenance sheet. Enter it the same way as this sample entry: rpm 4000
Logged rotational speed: rpm 5300
